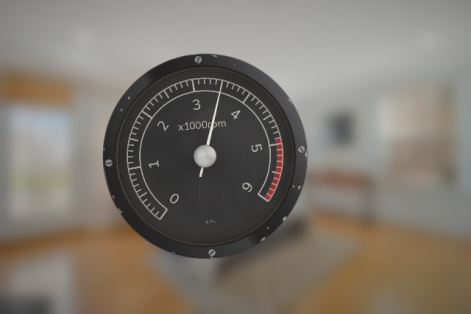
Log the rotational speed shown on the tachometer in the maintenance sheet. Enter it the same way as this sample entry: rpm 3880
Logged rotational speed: rpm 3500
